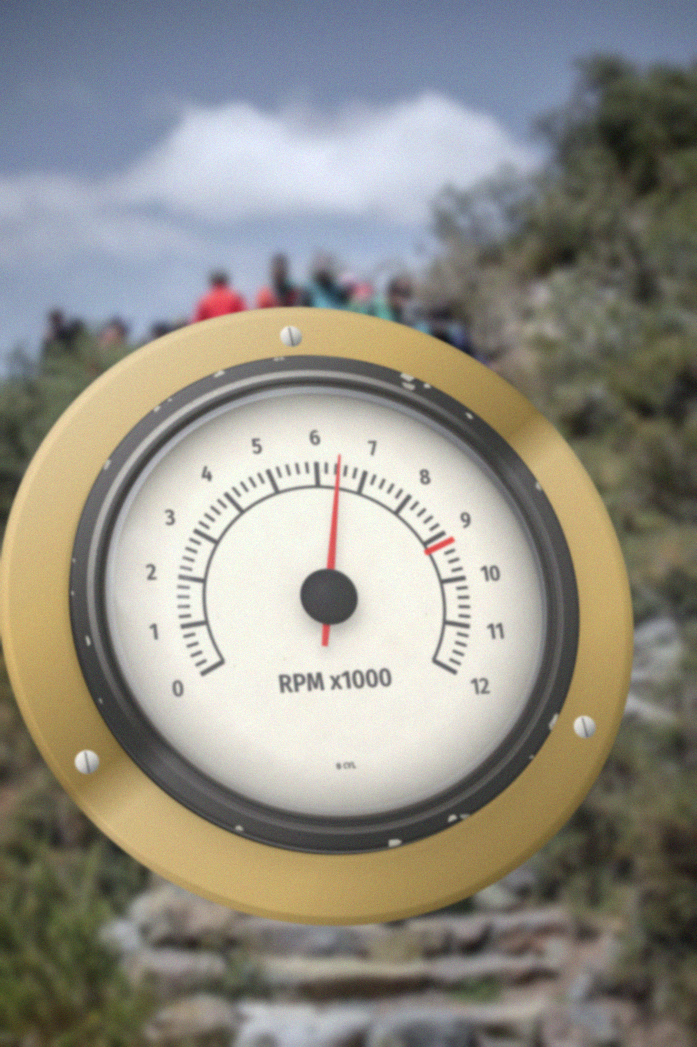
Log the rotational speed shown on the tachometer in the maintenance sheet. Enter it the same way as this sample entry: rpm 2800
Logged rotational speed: rpm 6400
